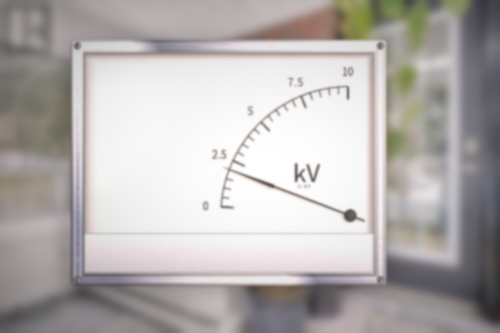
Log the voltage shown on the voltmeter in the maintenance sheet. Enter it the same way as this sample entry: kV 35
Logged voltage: kV 2
